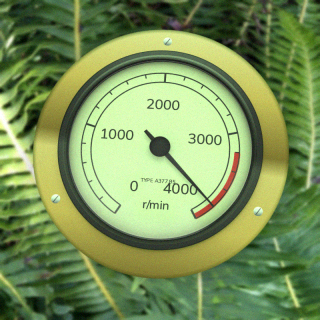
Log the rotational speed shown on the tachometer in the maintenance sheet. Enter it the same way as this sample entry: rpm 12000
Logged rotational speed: rpm 3800
